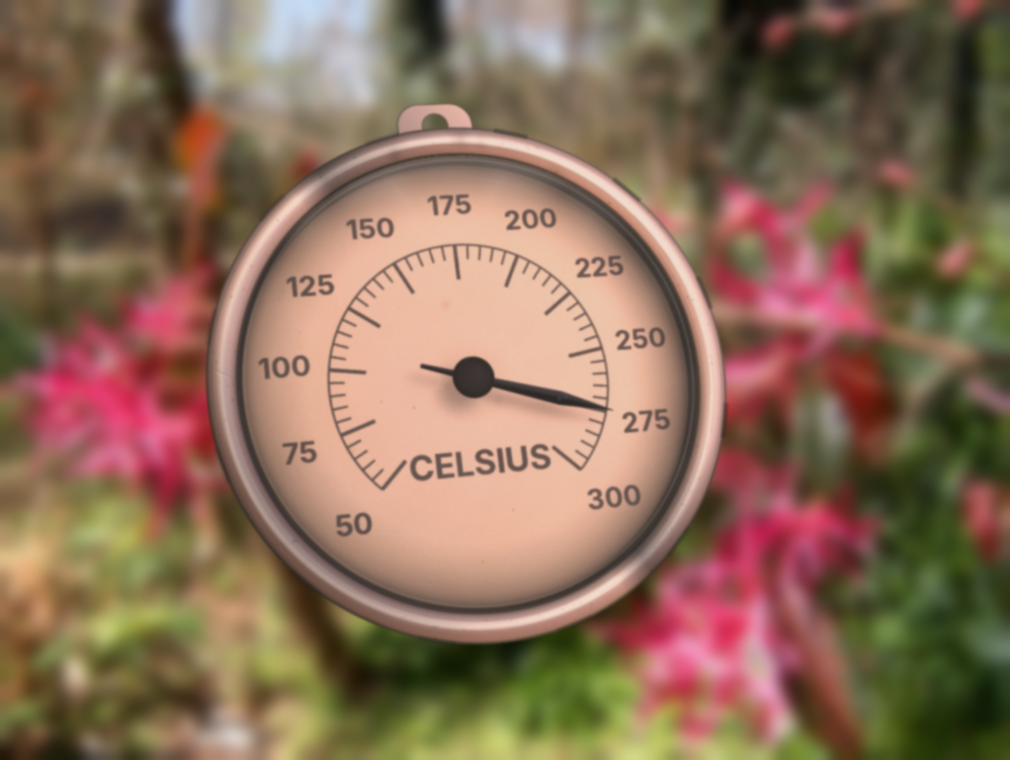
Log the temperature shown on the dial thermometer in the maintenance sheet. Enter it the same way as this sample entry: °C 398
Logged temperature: °C 275
